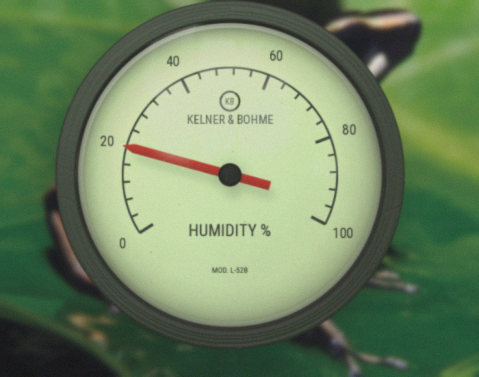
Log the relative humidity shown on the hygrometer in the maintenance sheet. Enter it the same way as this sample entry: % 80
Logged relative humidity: % 20
